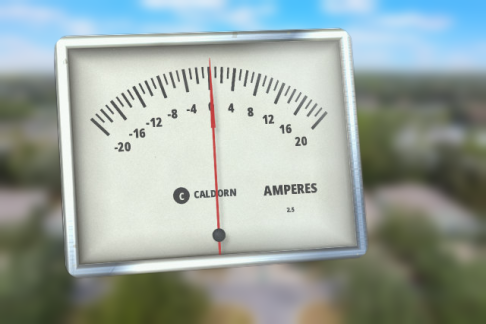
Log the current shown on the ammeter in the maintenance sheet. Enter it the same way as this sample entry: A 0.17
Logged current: A 0
